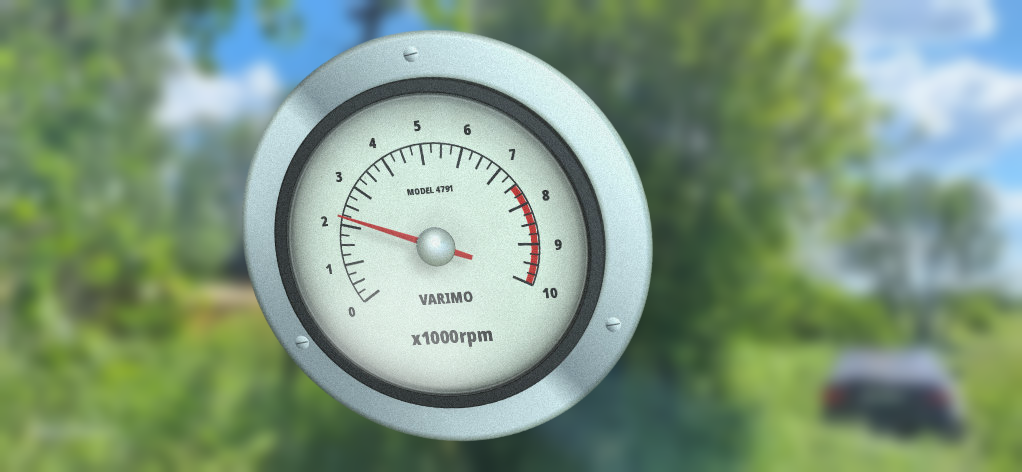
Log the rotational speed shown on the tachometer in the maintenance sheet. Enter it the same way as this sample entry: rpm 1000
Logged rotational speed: rpm 2250
